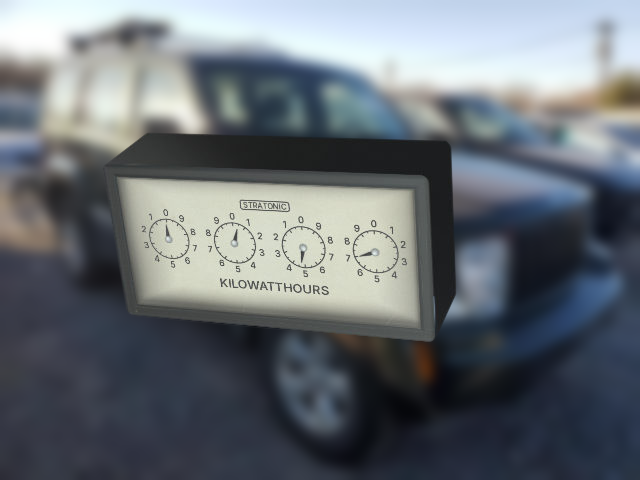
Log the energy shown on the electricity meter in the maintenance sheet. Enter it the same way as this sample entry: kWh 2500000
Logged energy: kWh 47
